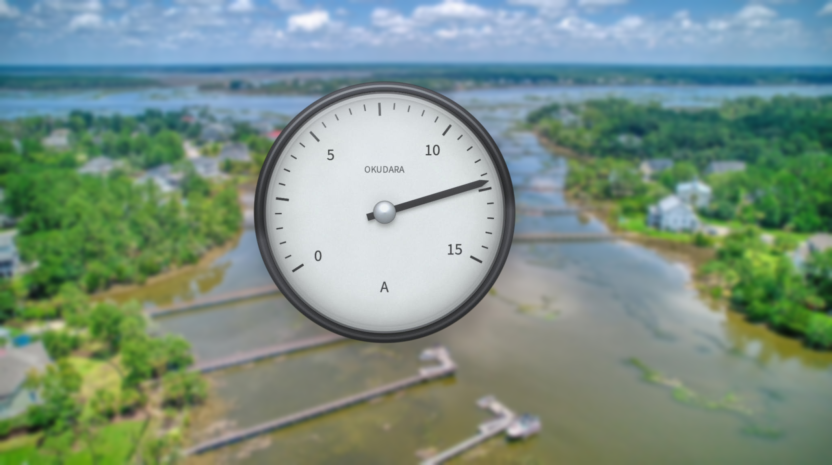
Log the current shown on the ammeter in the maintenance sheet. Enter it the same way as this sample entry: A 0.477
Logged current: A 12.25
